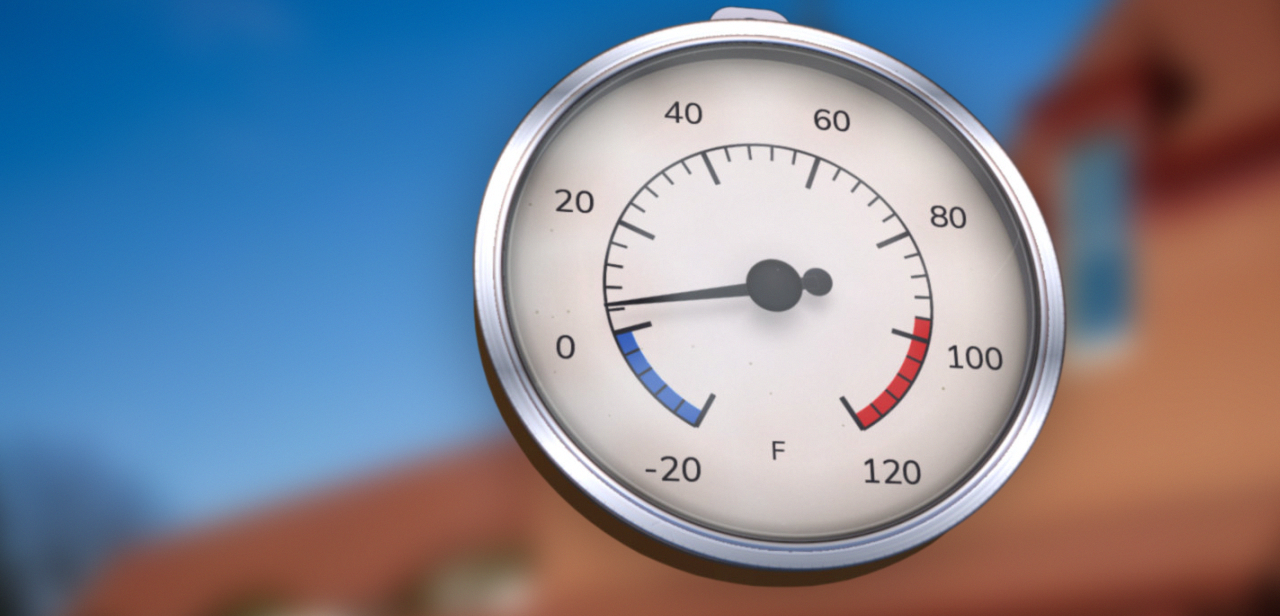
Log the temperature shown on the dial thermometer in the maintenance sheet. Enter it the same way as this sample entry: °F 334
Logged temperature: °F 4
